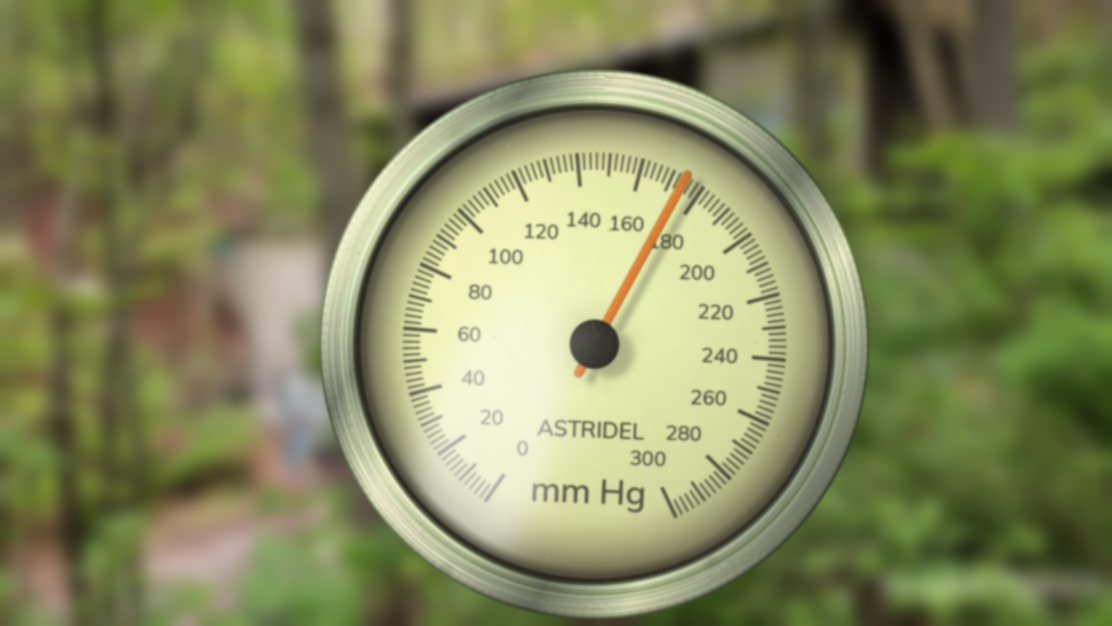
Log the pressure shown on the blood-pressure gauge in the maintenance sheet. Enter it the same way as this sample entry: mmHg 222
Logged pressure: mmHg 174
